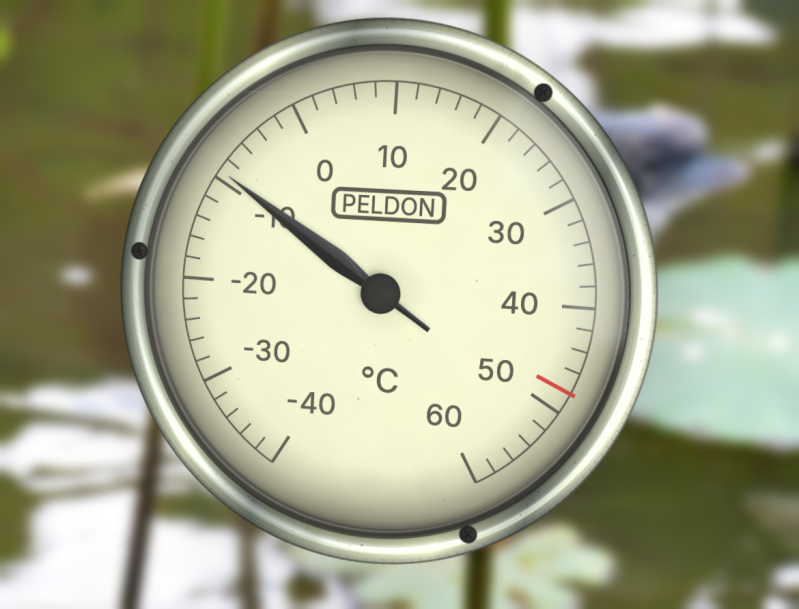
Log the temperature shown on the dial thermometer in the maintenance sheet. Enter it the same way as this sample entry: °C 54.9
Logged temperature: °C -9
